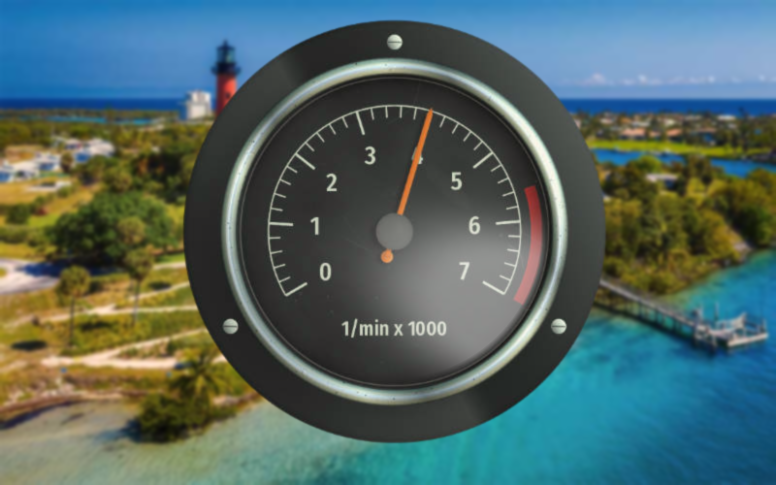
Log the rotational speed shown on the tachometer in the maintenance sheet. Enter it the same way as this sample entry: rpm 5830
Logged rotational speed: rpm 4000
